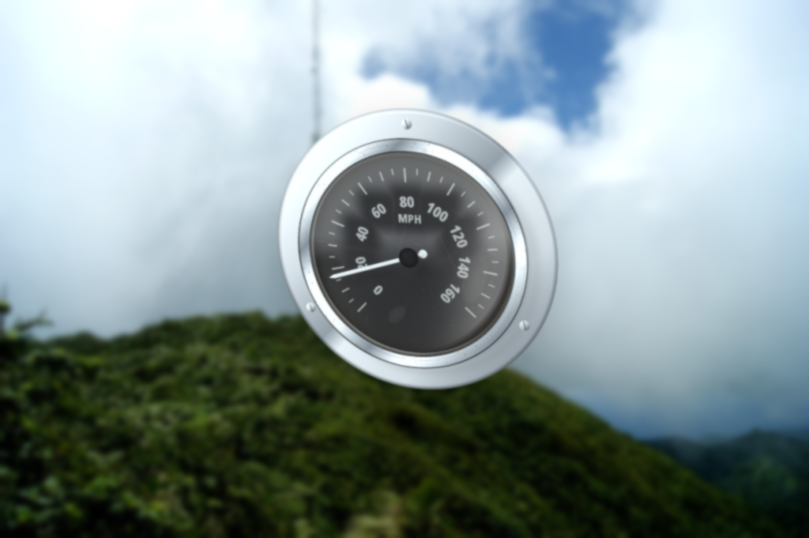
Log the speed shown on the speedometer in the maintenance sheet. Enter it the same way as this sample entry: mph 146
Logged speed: mph 17.5
